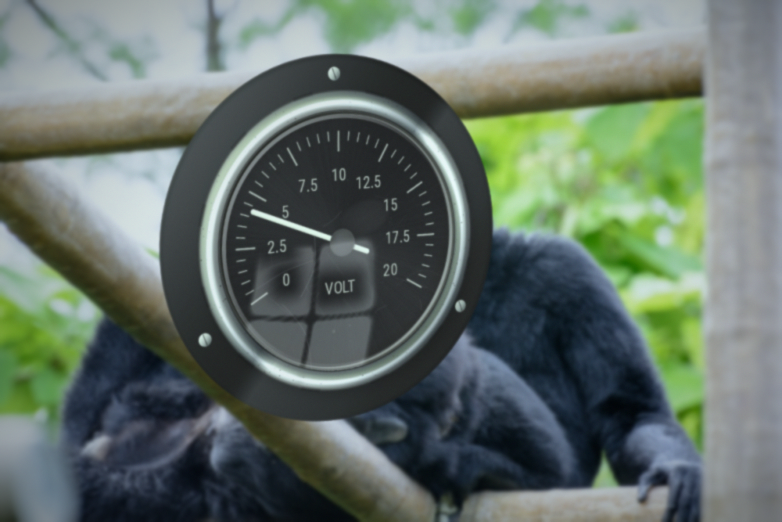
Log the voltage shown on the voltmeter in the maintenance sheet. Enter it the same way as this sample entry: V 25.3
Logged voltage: V 4.25
